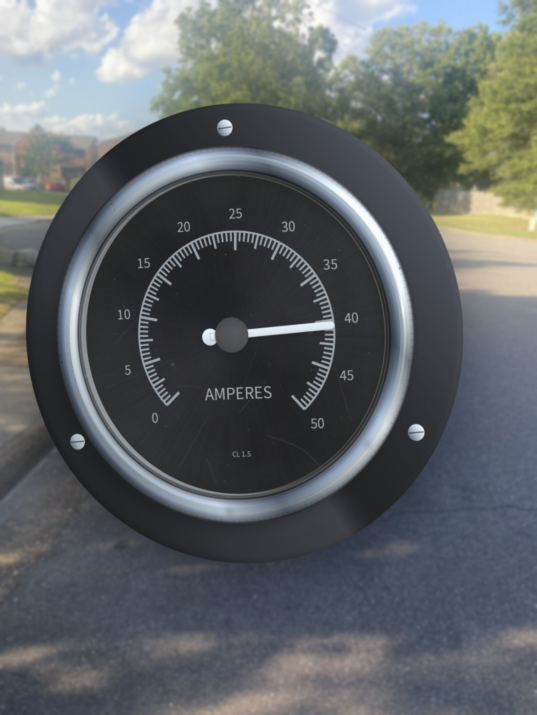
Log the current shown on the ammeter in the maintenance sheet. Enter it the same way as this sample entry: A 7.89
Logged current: A 40.5
